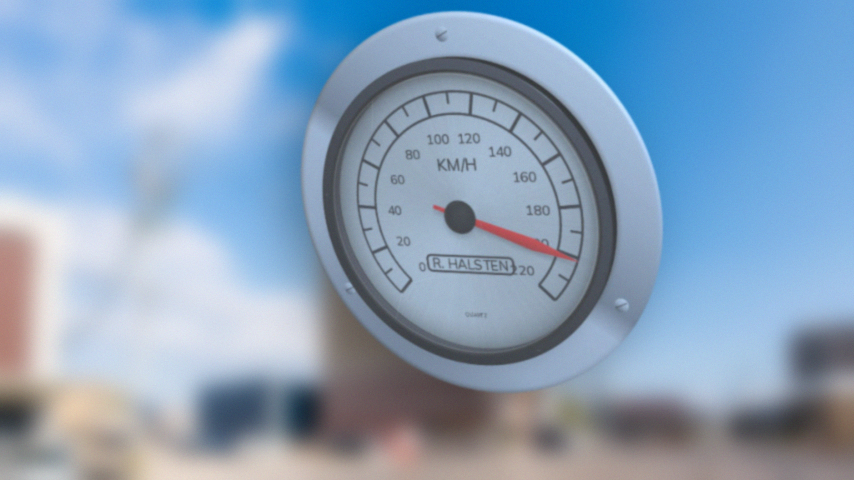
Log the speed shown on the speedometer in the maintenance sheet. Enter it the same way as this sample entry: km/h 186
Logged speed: km/h 200
